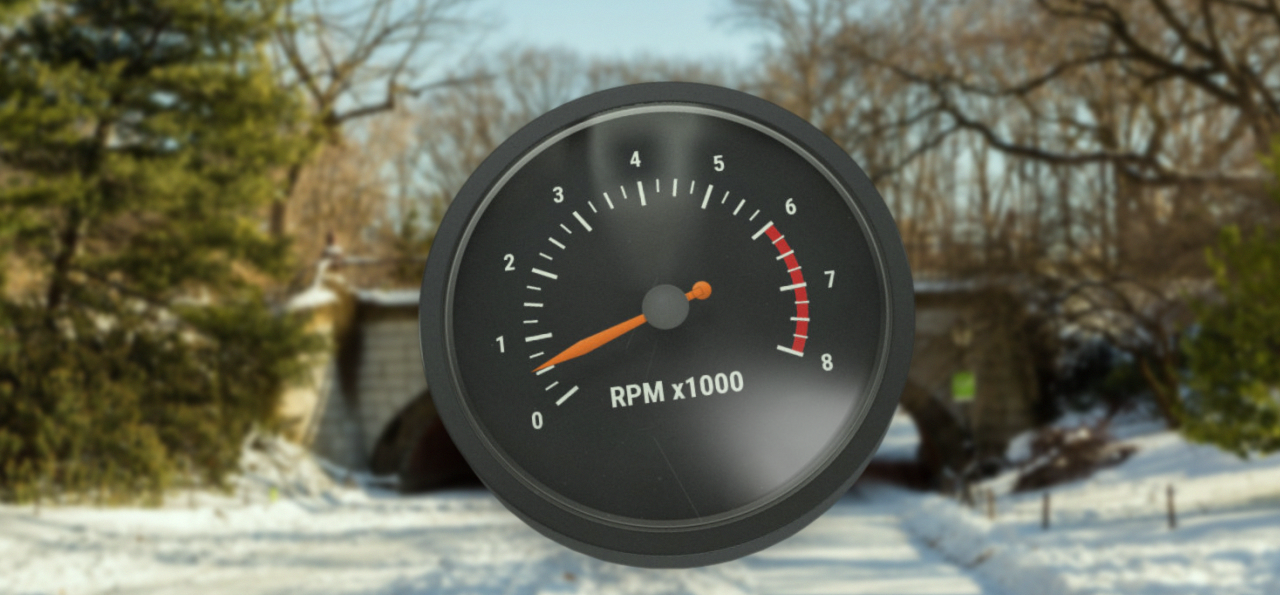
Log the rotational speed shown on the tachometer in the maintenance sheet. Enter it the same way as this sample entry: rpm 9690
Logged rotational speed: rpm 500
